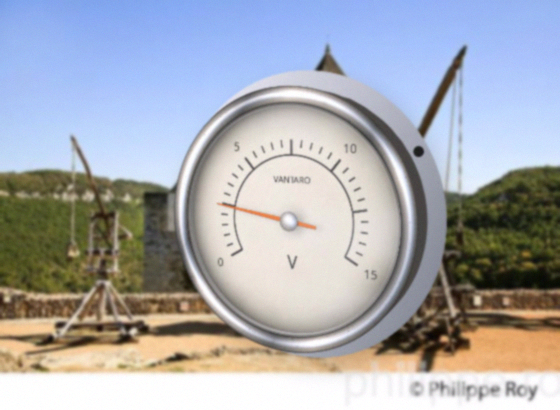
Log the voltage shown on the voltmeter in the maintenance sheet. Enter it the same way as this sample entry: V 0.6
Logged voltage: V 2.5
